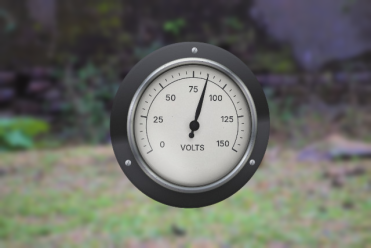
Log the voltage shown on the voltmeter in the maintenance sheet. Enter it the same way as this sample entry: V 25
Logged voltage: V 85
